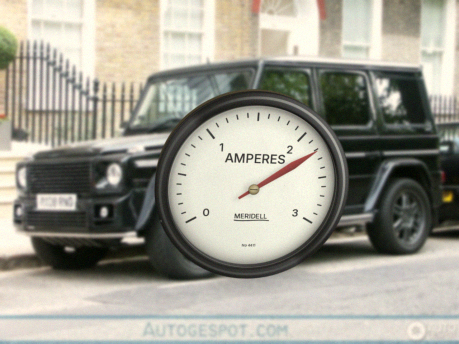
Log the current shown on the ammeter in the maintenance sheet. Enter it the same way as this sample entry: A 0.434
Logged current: A 2.2
